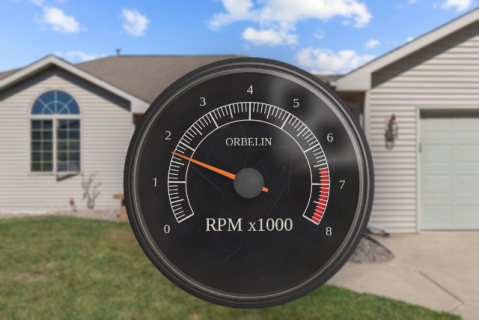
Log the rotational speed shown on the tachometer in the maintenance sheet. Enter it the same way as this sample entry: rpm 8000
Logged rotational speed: rpm 1700
